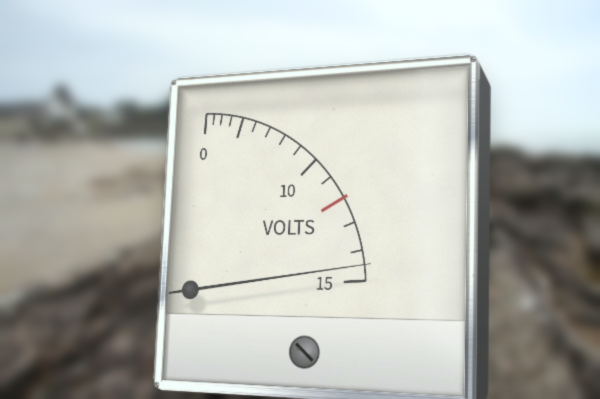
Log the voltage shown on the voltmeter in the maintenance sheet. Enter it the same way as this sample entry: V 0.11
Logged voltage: V 14.5
